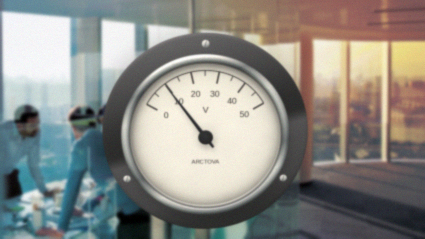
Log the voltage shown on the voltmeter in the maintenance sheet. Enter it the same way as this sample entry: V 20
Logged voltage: V 10
